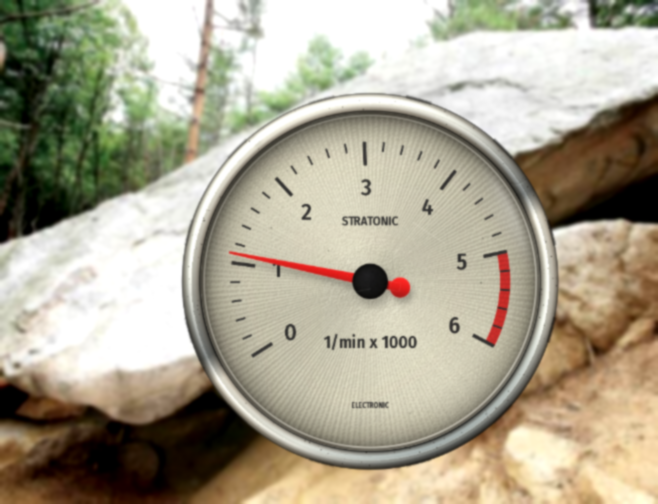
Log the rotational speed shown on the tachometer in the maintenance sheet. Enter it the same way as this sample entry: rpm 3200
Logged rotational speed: rpm 1100
